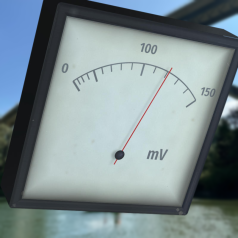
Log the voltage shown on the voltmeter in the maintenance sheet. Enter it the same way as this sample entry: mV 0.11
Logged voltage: mV 120
